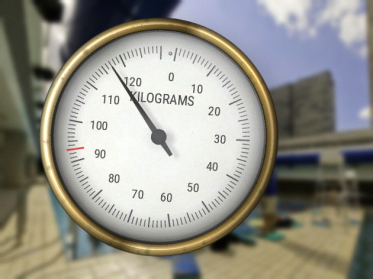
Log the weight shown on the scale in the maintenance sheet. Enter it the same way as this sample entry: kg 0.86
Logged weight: kg 117
